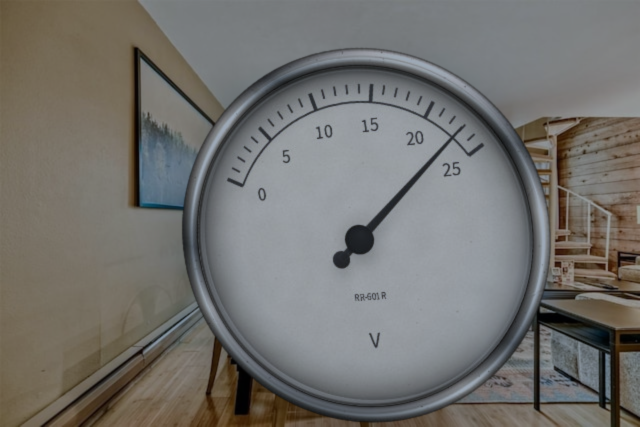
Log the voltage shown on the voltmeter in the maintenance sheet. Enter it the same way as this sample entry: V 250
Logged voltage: V 23
